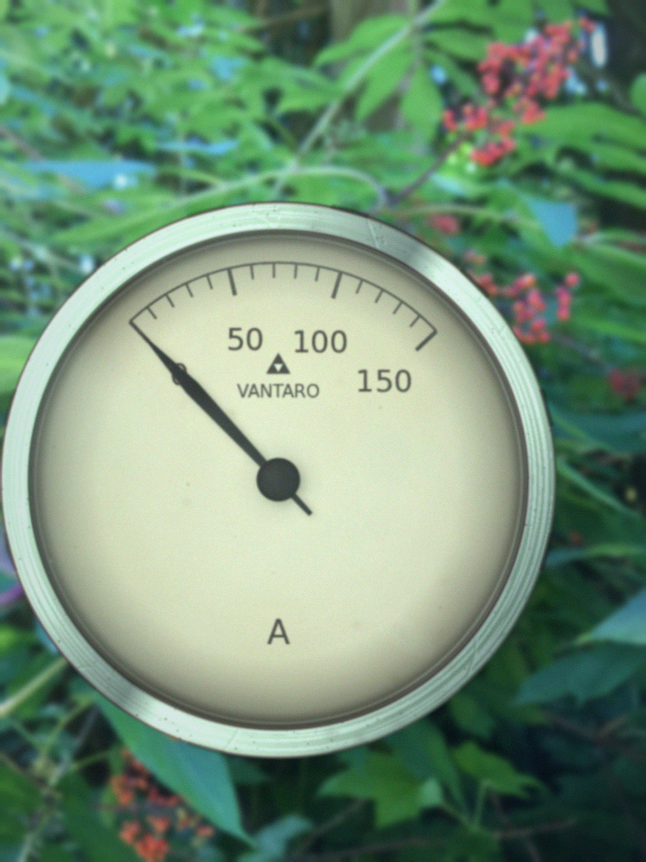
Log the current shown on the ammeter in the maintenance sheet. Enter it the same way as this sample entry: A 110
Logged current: A 0
